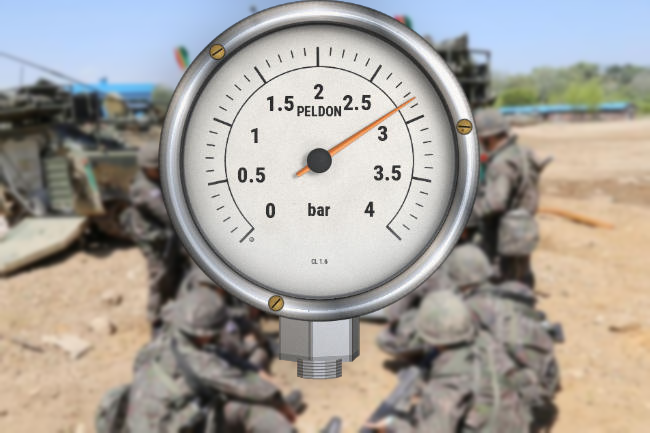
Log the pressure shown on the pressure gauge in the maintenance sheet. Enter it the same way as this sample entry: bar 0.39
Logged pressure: bar 2.85
